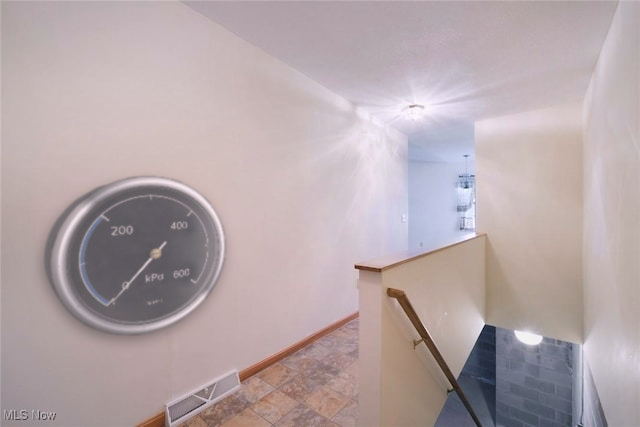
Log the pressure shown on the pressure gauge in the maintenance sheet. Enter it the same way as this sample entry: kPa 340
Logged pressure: kPa 0
